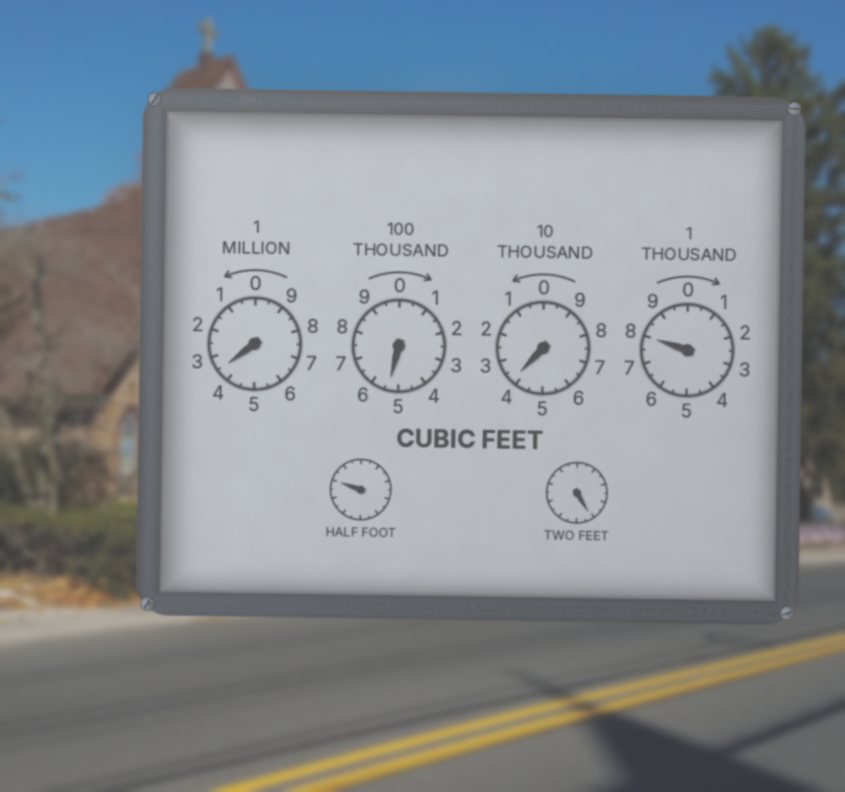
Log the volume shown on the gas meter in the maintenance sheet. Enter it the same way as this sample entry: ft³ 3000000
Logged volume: ft³ 353800
